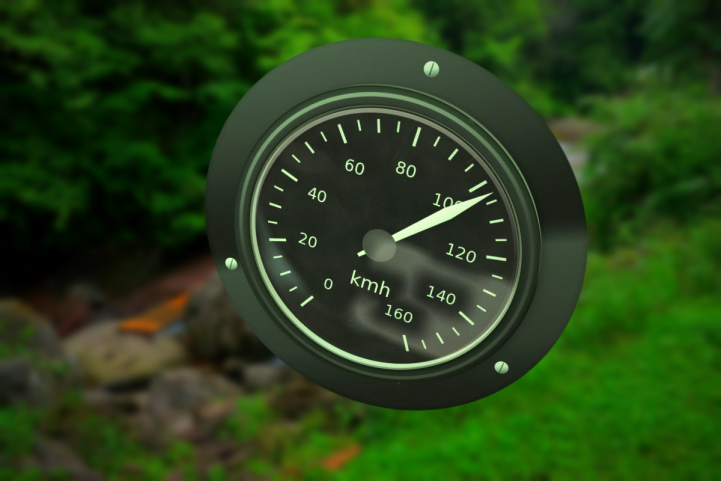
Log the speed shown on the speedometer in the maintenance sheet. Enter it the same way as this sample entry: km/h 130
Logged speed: km/h 102.5
